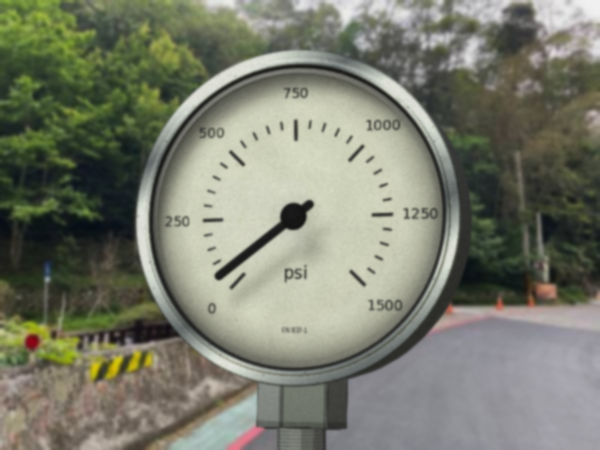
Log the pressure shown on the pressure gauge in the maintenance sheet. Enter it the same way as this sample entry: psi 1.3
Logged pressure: psi 50
